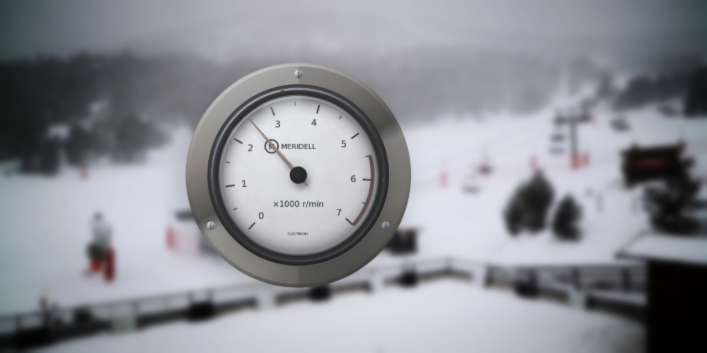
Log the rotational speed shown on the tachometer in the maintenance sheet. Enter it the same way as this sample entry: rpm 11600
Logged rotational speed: rpm 2500
